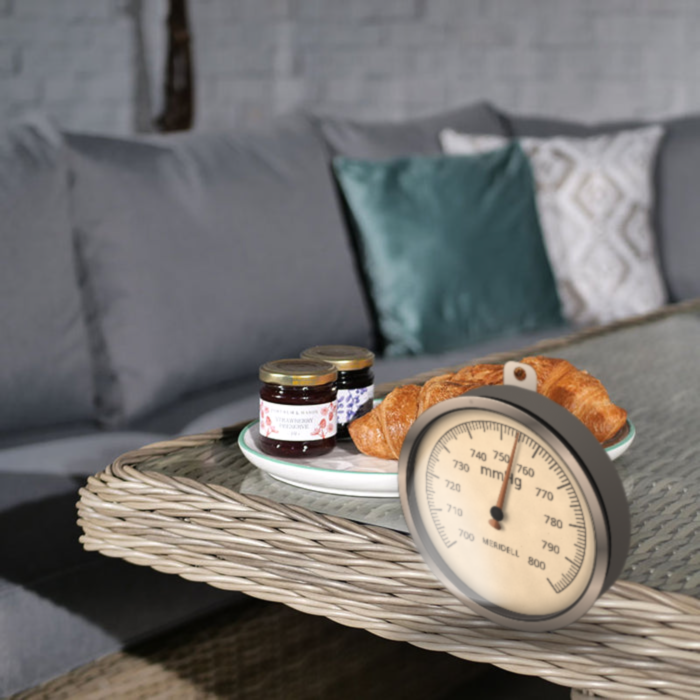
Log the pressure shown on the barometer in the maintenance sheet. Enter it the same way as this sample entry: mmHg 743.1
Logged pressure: mmHg 755
